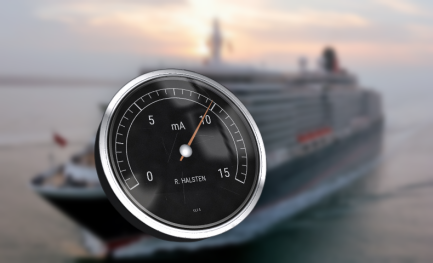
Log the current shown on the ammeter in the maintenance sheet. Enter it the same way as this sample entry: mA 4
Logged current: mA 9.75
